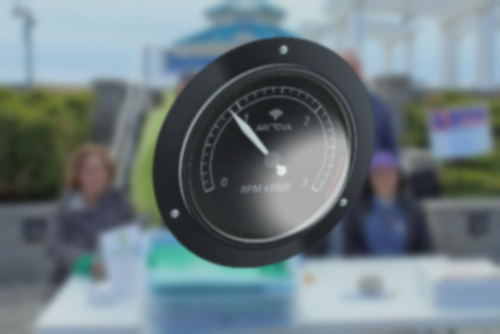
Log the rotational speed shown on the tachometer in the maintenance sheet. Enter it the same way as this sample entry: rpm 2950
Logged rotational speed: rpm 900
